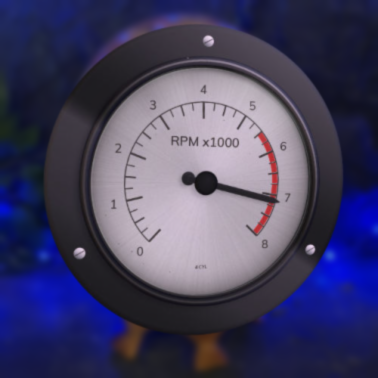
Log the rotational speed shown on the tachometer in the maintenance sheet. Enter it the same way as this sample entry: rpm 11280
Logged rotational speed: rpm 7125
